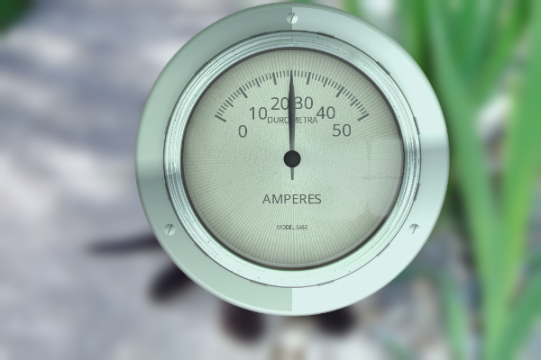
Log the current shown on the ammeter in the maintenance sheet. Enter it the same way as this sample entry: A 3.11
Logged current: A 25
